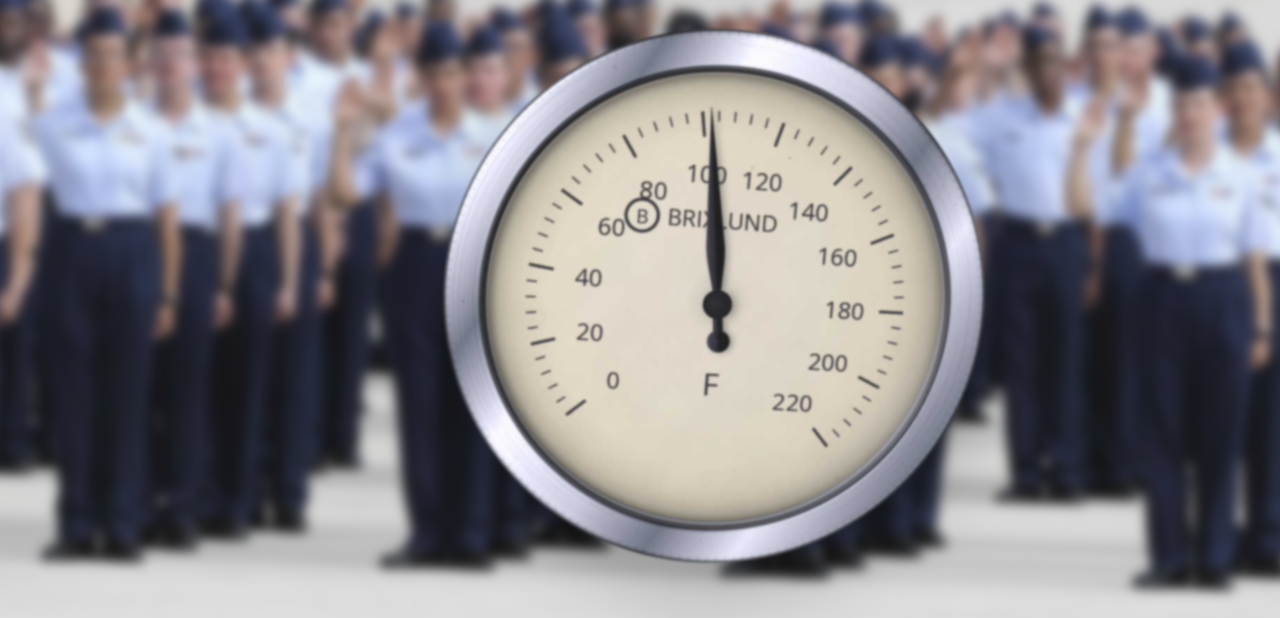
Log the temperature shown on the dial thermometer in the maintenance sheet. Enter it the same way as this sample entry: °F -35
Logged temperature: °F 102
